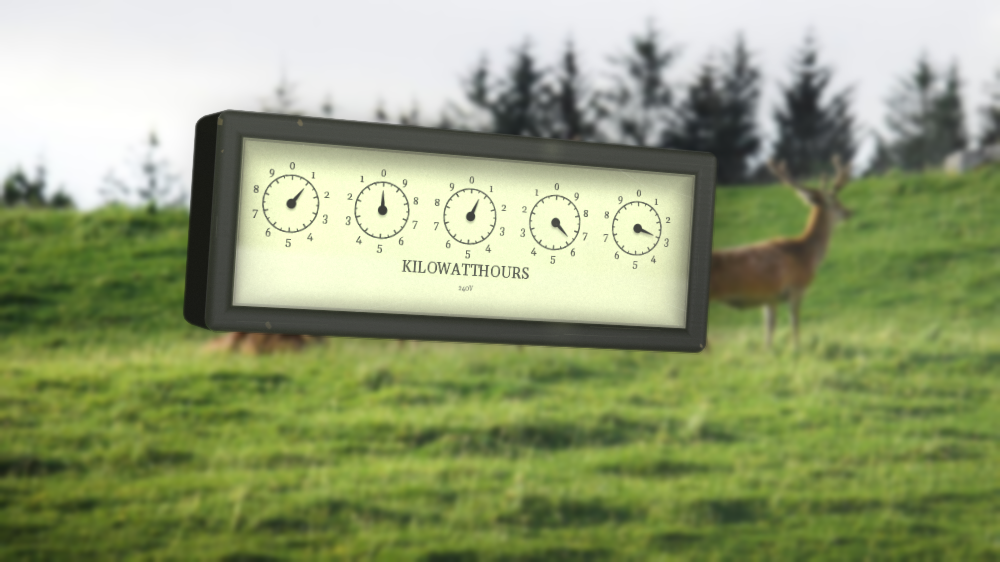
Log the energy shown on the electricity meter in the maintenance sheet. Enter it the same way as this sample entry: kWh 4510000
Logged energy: kWh 10063
